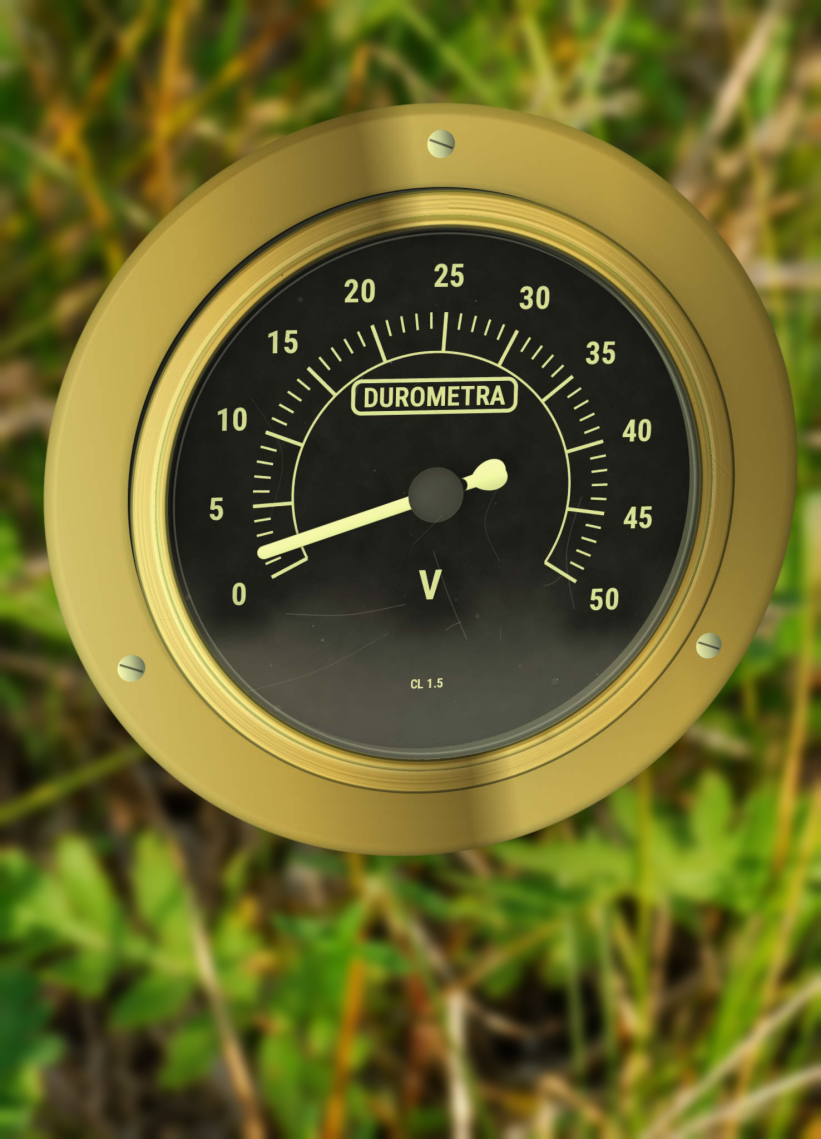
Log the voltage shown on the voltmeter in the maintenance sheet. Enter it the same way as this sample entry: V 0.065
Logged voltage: V 2
